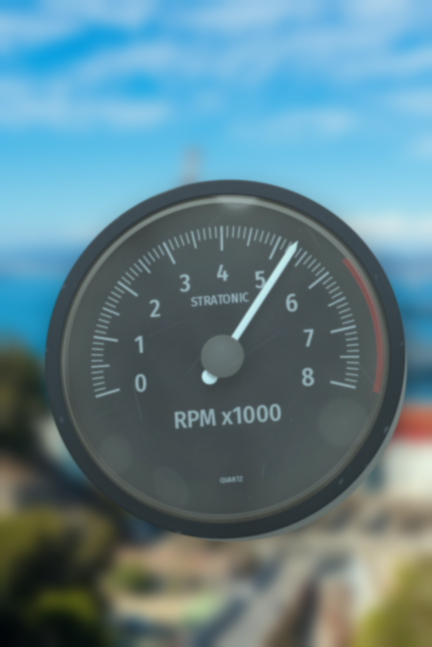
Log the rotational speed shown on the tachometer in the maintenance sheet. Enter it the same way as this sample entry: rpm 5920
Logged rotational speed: rpm 5300
